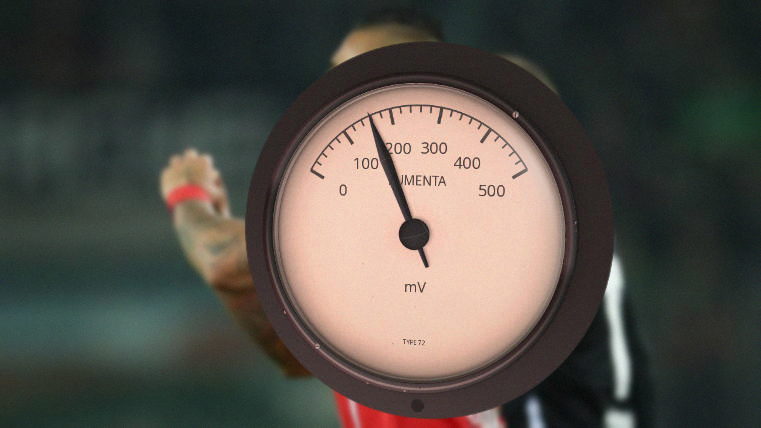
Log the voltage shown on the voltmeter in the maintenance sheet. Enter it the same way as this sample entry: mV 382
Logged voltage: mV 160
